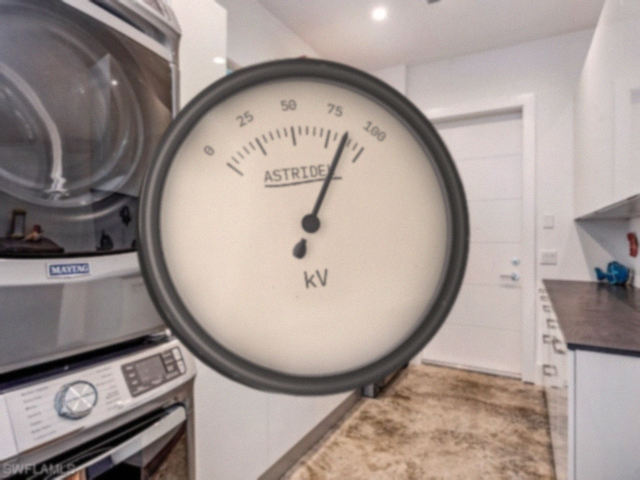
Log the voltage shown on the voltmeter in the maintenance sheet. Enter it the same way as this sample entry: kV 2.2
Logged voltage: kV 85
